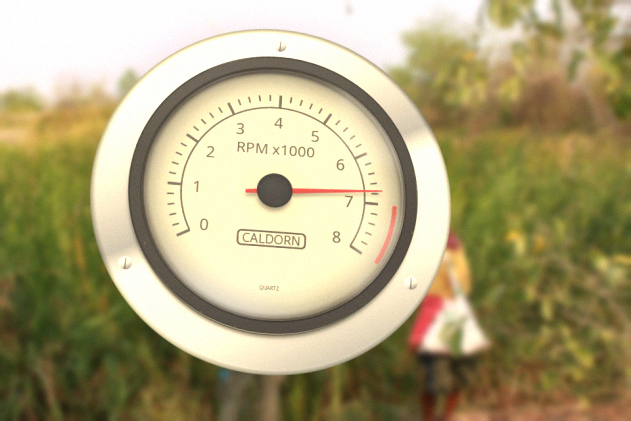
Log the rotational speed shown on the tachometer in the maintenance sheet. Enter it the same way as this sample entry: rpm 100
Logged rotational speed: rpm 6800
